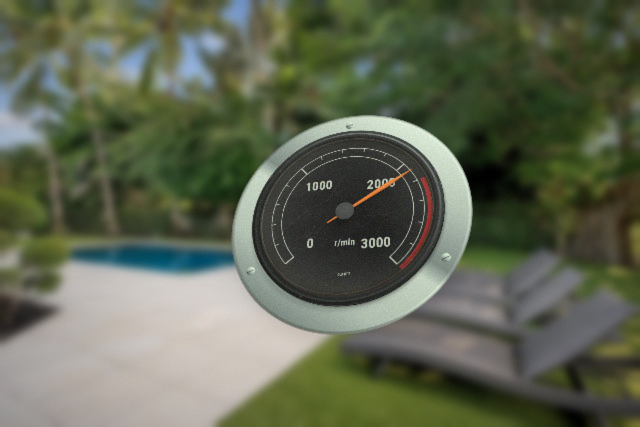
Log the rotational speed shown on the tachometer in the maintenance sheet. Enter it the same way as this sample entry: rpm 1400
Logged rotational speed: rpm 2100
